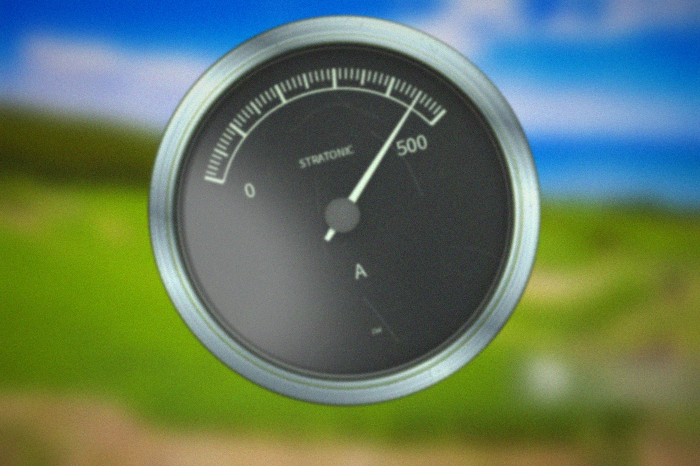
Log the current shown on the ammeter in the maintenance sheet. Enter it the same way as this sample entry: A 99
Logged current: A 450
